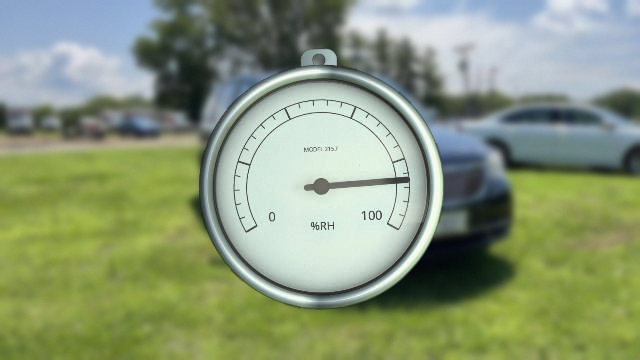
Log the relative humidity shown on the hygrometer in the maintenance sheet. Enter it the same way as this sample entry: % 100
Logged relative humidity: % 86
